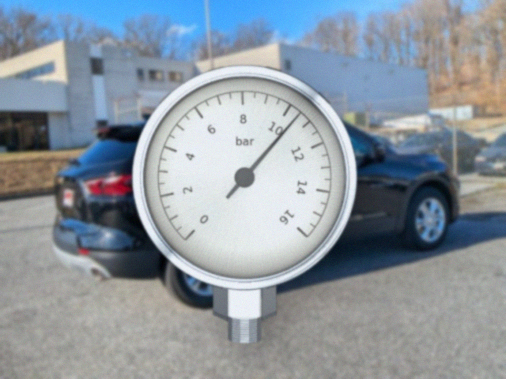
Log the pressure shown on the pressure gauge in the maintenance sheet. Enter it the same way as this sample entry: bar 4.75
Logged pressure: bar 10.5
